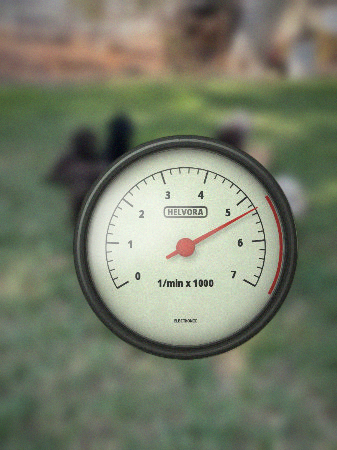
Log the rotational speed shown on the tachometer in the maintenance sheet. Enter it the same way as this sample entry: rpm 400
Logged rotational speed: rpm 5300
